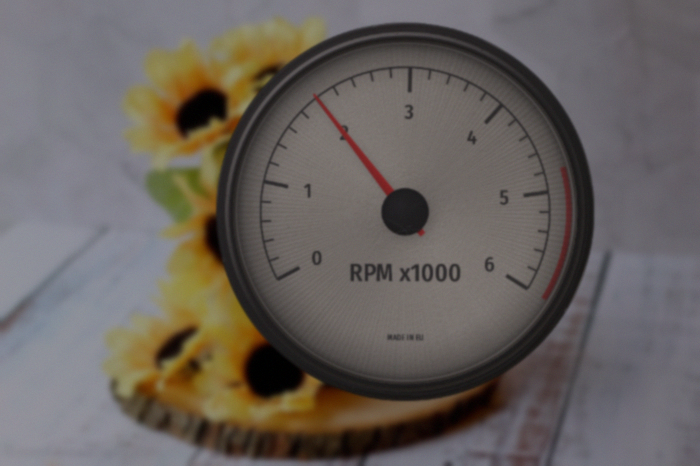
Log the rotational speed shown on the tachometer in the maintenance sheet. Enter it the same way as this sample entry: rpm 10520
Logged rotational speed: rpm 2000
